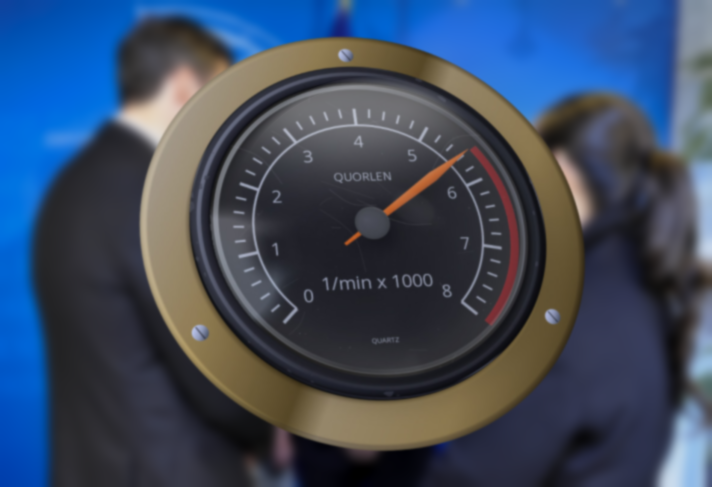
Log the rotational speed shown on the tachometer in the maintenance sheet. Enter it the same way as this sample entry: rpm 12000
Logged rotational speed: rpm 5600
